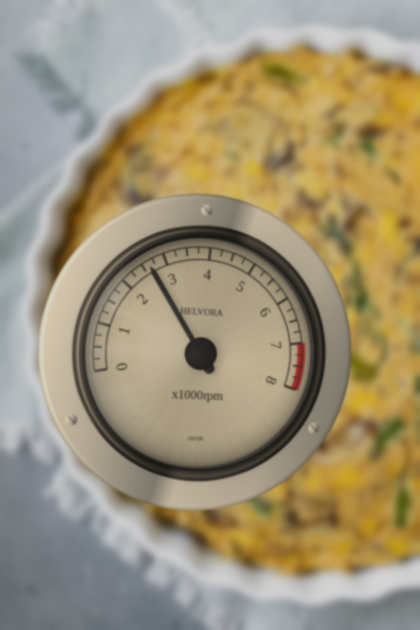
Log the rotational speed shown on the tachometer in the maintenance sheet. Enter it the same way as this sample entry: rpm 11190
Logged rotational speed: rpm 2625
